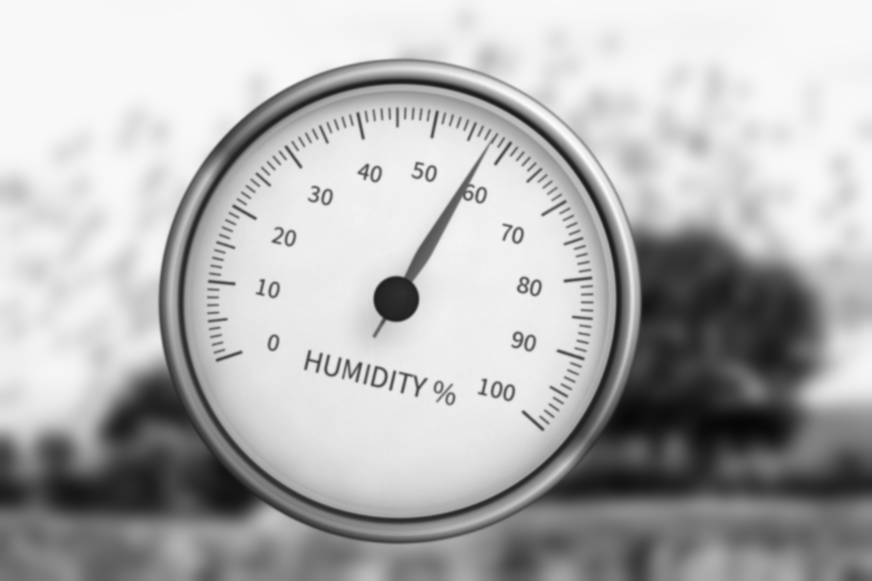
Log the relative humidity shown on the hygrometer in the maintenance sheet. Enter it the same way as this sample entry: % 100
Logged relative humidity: % 58
